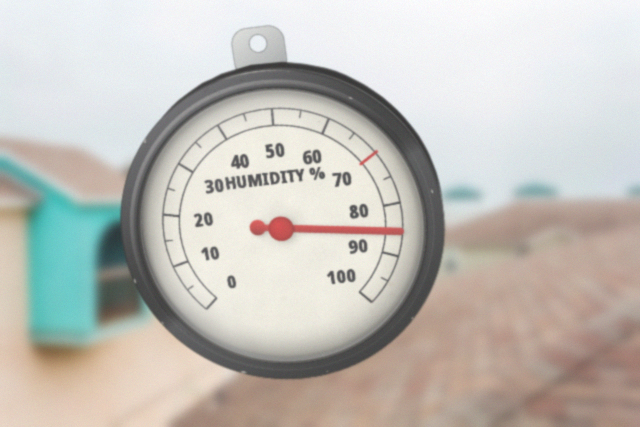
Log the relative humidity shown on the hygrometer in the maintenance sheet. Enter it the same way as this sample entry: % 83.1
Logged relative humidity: % 85
